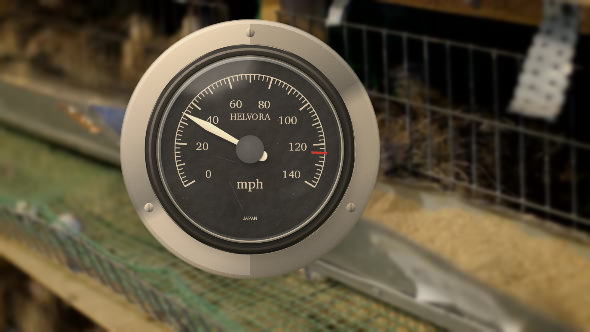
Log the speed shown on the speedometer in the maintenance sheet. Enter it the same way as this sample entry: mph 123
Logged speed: mph 34
